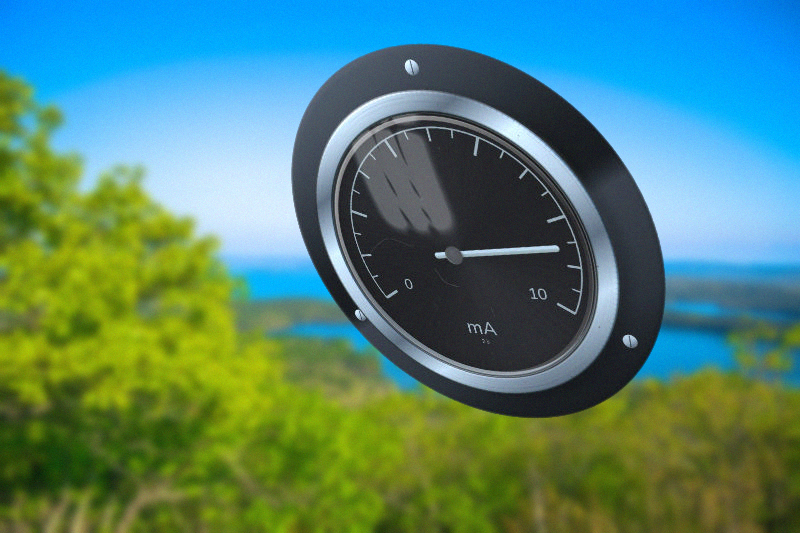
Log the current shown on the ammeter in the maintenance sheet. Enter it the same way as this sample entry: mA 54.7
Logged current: mA 8.5
